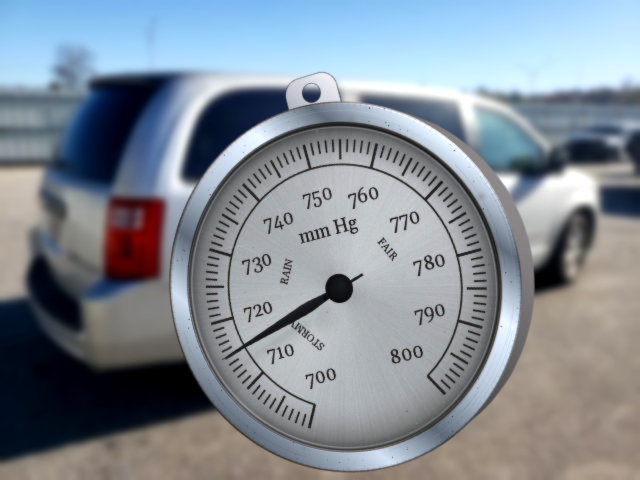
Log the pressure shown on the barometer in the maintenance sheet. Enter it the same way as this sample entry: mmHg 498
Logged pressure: mmHg 715
